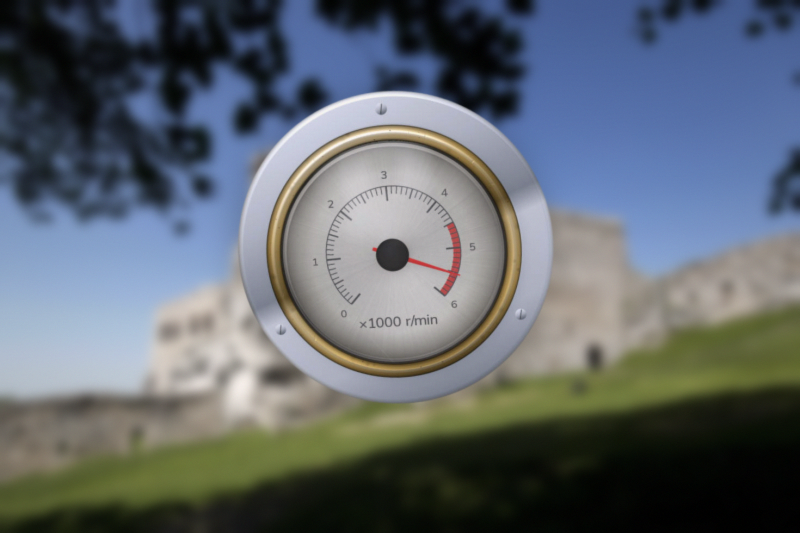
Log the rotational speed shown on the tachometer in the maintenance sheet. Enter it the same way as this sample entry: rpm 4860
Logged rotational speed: rpm 5500
